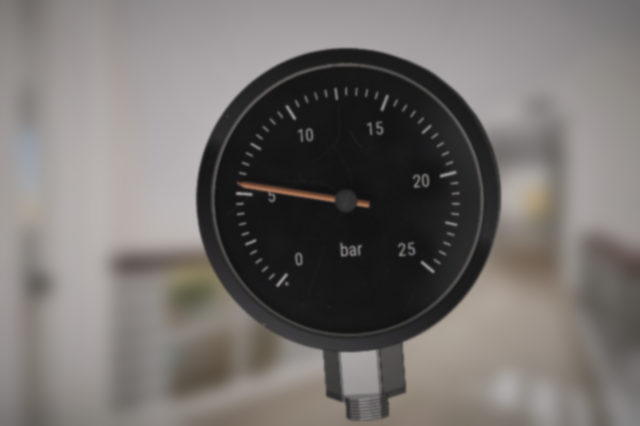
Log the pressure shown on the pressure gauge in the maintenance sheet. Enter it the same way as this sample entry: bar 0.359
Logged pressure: bar 5.5
